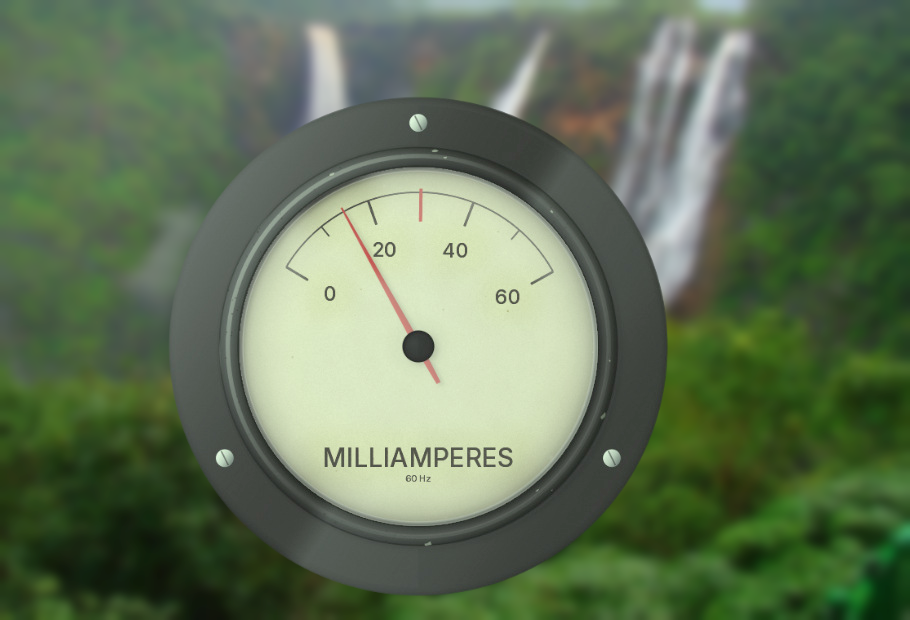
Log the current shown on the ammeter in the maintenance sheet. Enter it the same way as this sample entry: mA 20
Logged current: mA 15
